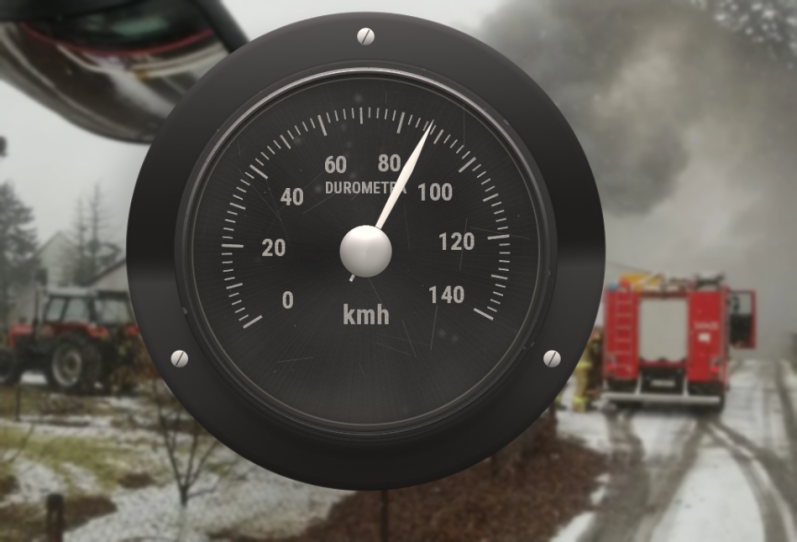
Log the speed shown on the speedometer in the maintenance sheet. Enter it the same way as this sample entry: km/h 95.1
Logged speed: km/h 87
